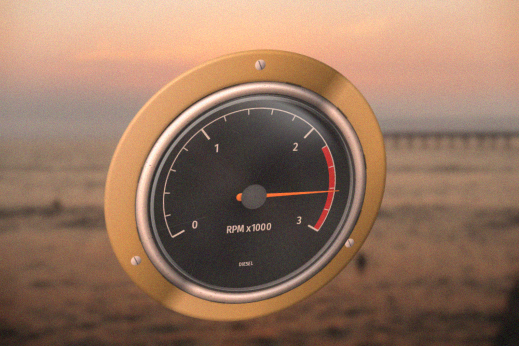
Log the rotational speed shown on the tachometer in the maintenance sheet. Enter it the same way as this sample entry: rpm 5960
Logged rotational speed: rpm 2600
